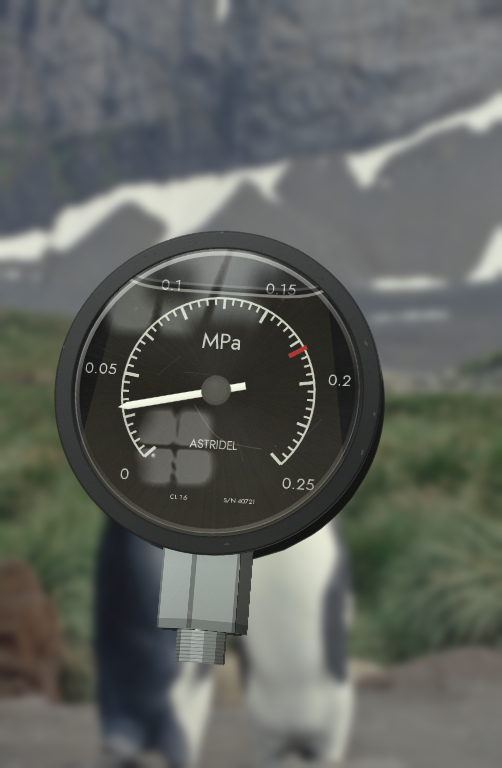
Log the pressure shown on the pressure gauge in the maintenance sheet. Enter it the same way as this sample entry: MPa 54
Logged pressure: MPa 0.03
